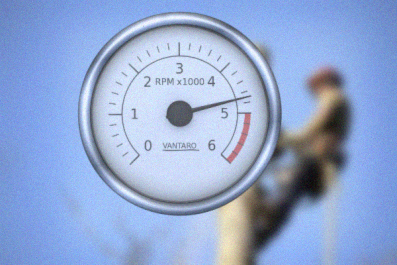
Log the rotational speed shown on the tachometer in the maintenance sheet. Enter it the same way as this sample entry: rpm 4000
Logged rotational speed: rpm 4700
